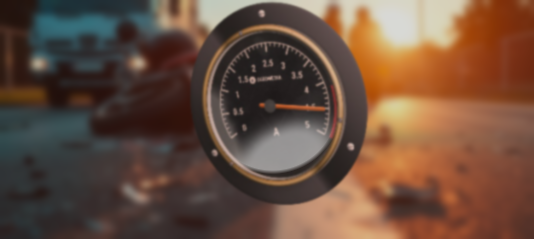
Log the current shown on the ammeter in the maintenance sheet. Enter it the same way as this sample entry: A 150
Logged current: A 4.5
